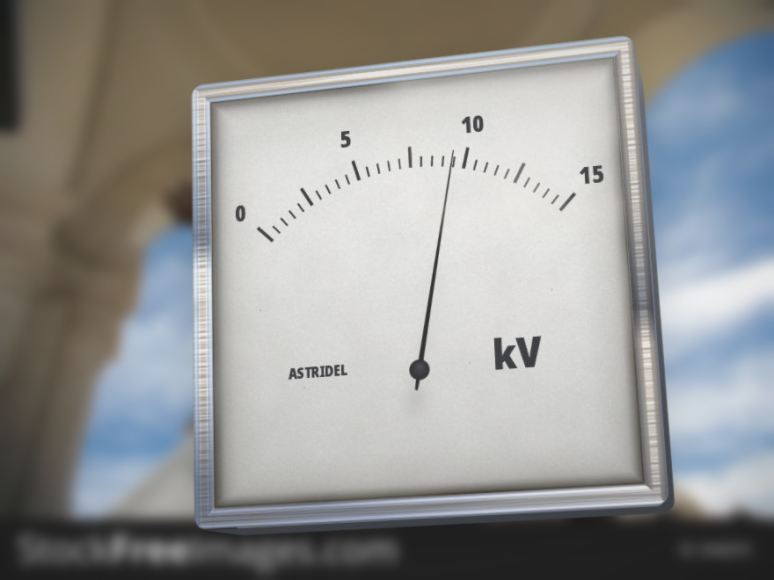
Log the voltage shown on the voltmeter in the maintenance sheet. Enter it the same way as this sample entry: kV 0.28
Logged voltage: kV 9.5
